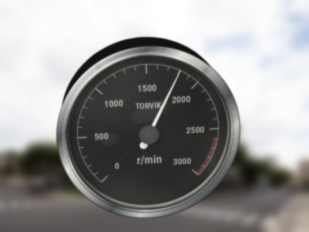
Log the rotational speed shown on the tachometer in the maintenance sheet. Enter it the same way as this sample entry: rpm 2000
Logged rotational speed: rpm 1800
